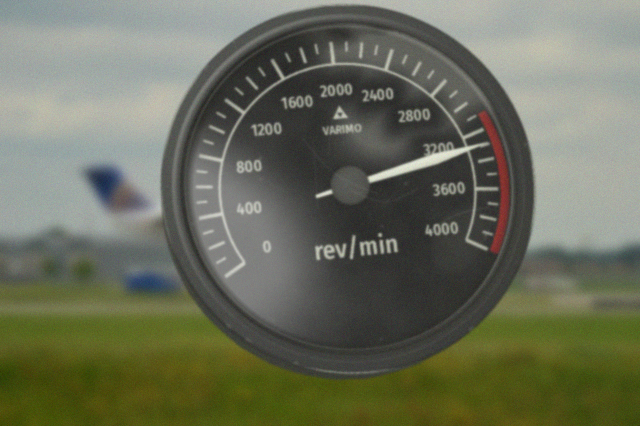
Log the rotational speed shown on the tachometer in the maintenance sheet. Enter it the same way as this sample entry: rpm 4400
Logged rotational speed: rpm 3300
